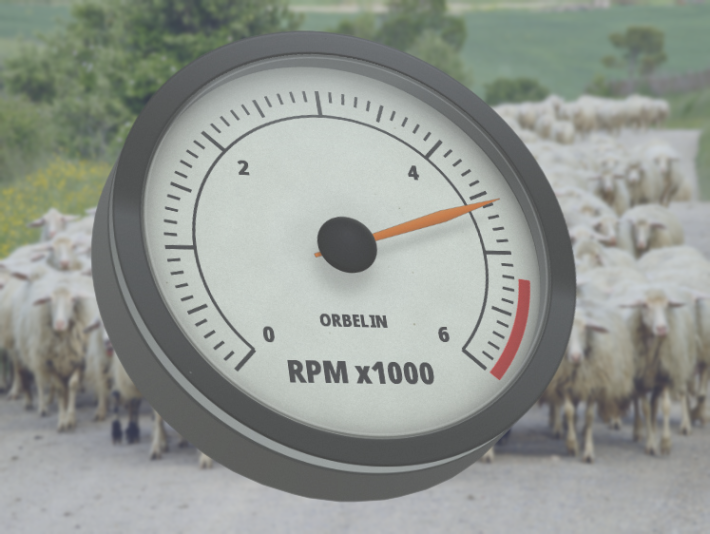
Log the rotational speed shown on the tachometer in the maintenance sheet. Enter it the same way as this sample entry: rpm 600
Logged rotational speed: rpm 4600
